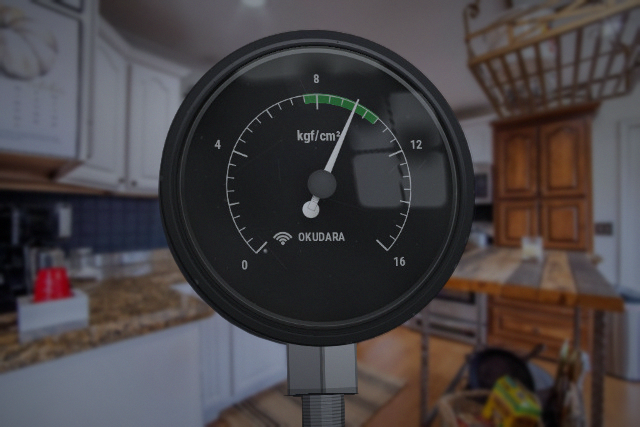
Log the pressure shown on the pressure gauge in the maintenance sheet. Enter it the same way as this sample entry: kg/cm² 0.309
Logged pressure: kg/cm² 9.5
